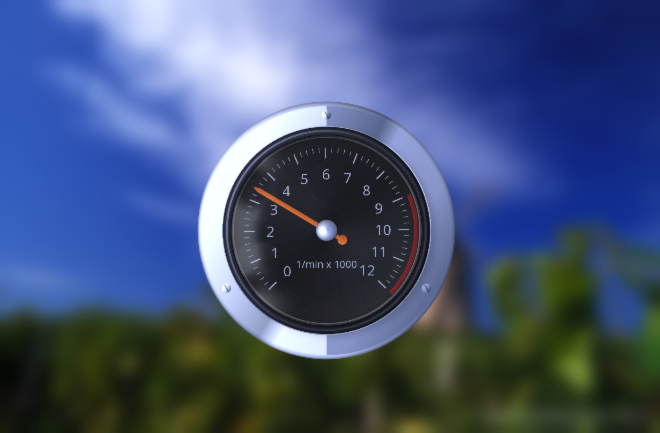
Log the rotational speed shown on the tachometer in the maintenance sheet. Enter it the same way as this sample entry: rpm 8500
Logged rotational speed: rpm 3400
